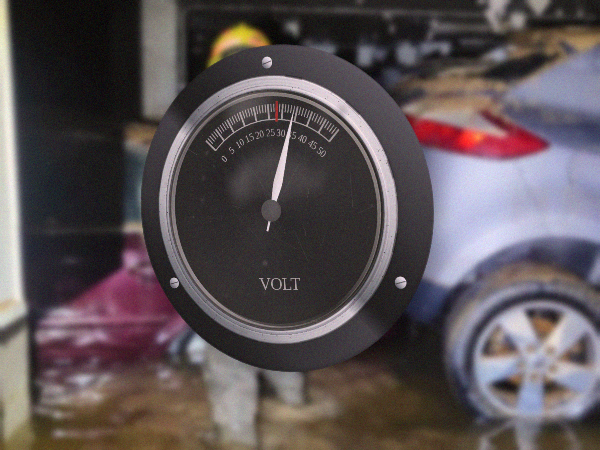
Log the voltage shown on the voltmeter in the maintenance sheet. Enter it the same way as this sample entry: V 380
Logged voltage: V 35
